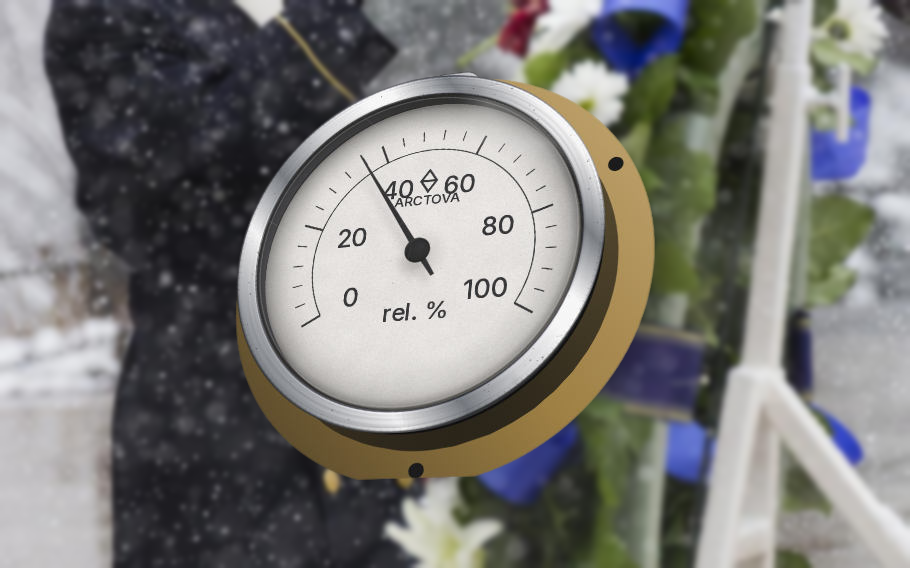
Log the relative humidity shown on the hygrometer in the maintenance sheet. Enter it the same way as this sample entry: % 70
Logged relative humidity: % 36
